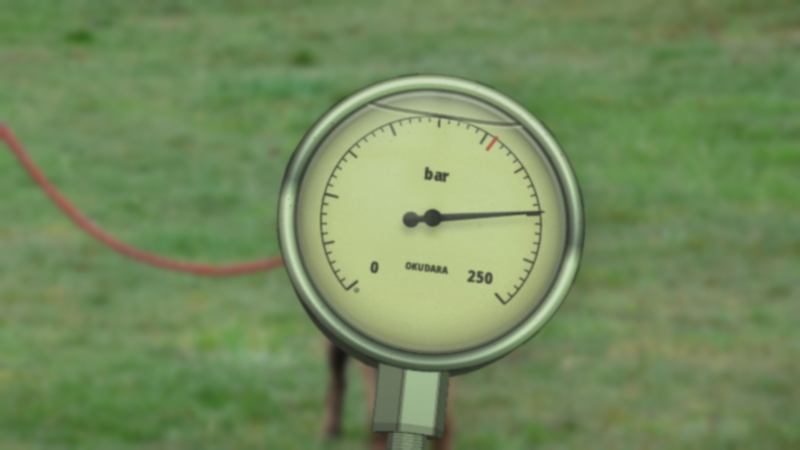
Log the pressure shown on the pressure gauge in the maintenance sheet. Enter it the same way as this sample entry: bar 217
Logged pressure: bar 200
